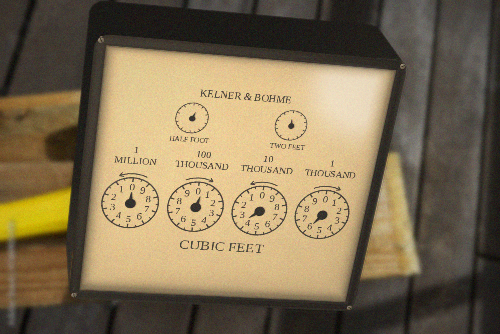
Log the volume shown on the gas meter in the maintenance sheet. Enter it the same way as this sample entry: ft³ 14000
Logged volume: ft³ 3600
